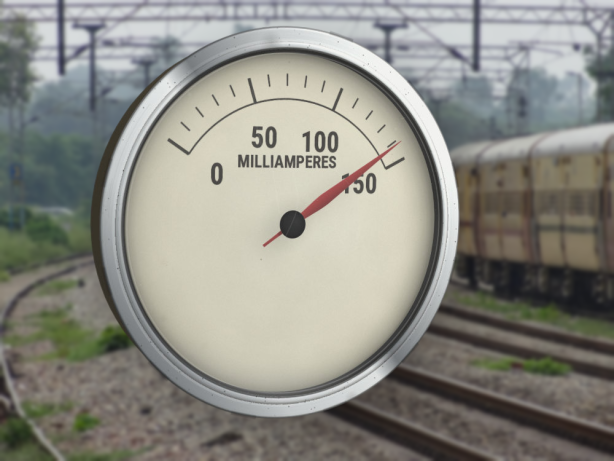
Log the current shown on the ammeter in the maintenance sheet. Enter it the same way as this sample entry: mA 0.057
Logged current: mA 140
